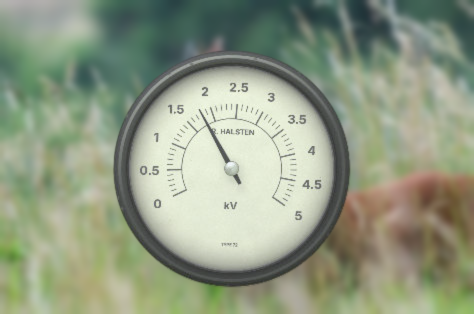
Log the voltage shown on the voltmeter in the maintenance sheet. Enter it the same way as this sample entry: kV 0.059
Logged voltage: kV 1.8
